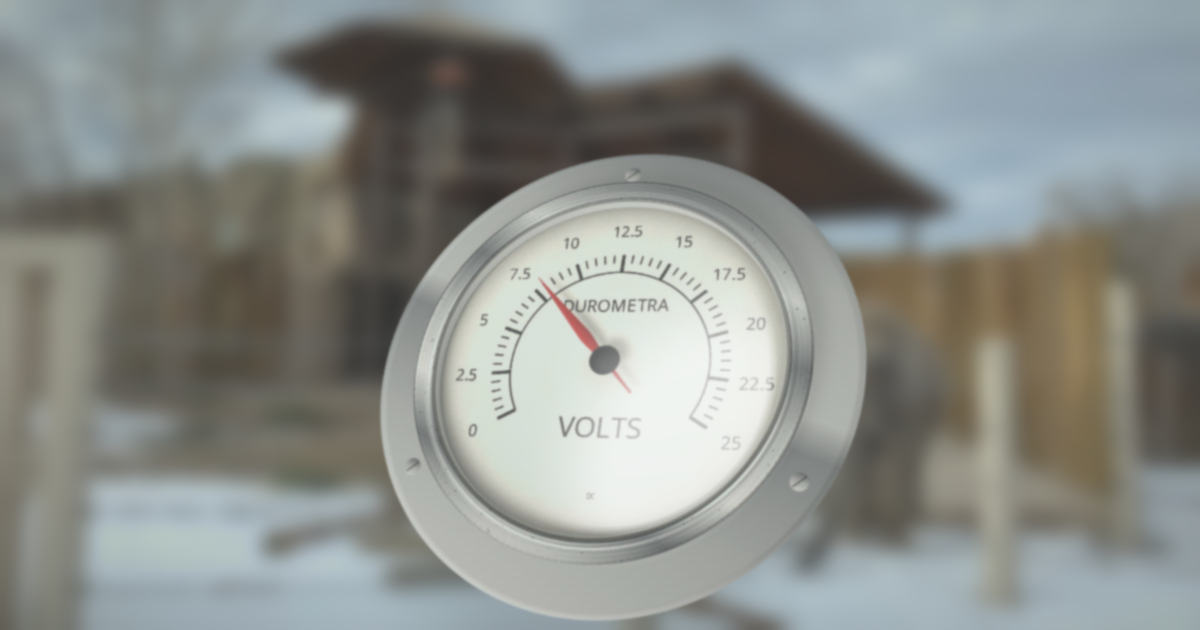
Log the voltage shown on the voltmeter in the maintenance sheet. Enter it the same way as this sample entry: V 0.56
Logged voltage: V 8
